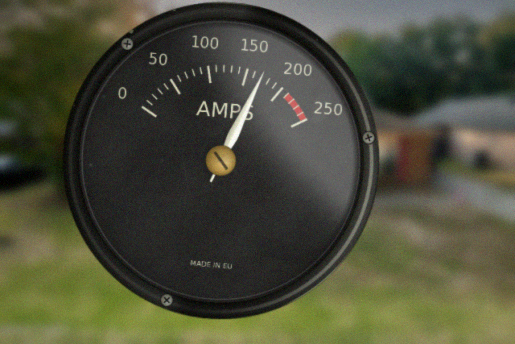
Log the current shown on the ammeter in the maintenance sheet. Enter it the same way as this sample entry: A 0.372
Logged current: A 170
